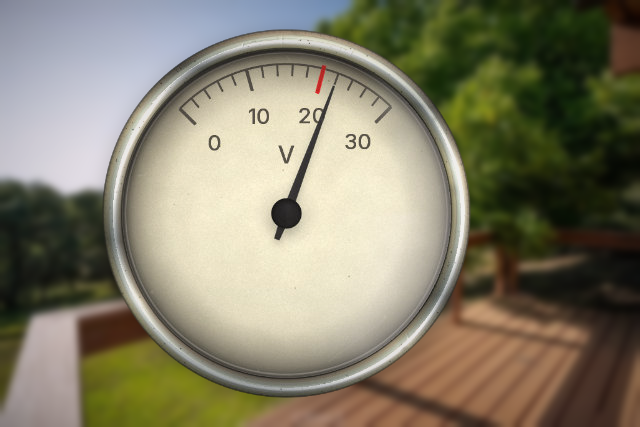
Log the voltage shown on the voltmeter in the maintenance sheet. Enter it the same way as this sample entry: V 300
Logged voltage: V 22
